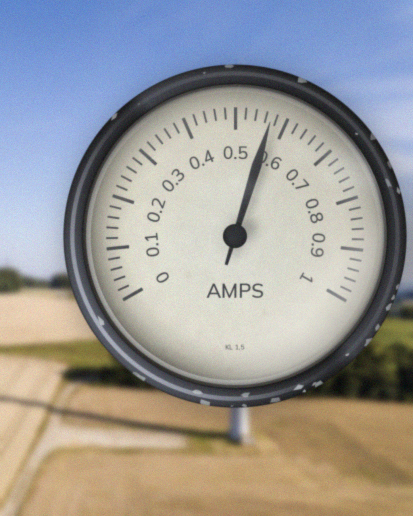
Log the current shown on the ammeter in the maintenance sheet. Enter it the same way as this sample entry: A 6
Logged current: A 0.57
